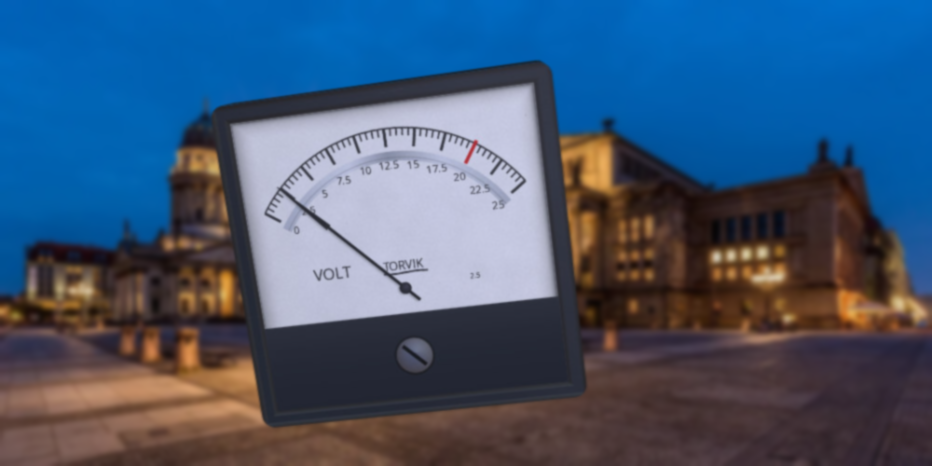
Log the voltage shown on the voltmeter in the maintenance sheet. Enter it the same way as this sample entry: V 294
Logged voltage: V 2.5
